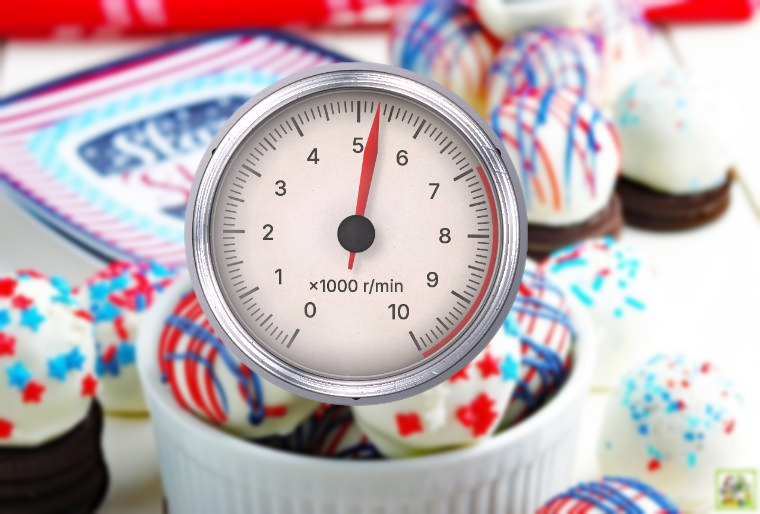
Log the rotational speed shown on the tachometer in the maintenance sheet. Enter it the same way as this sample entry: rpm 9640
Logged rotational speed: rpm 5300
